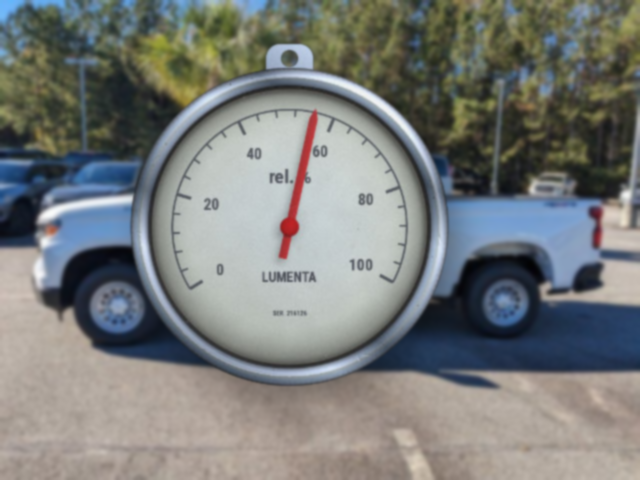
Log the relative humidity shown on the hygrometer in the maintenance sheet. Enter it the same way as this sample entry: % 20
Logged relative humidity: % 56
